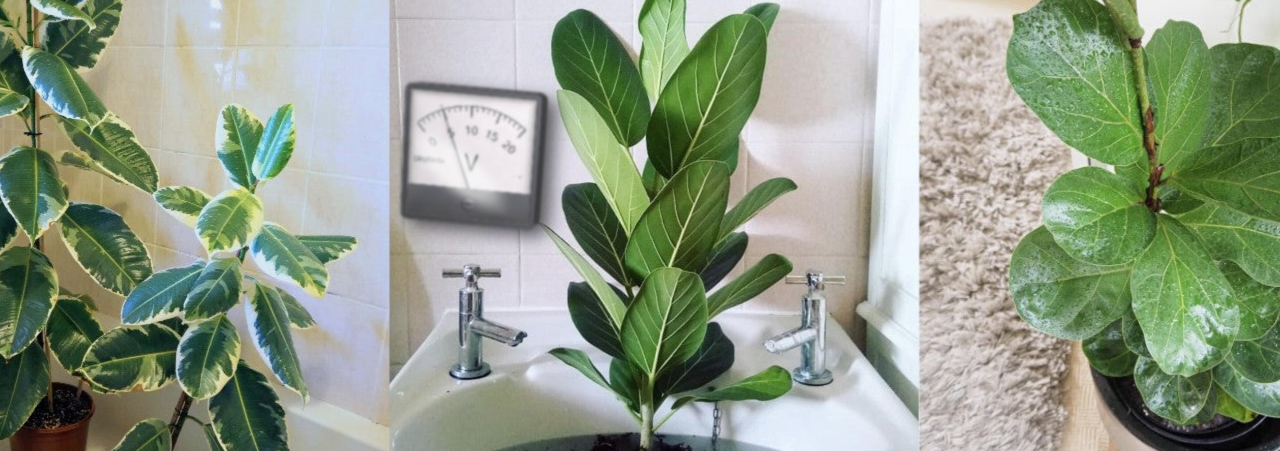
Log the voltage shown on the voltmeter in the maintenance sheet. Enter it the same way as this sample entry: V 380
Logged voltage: V 5
